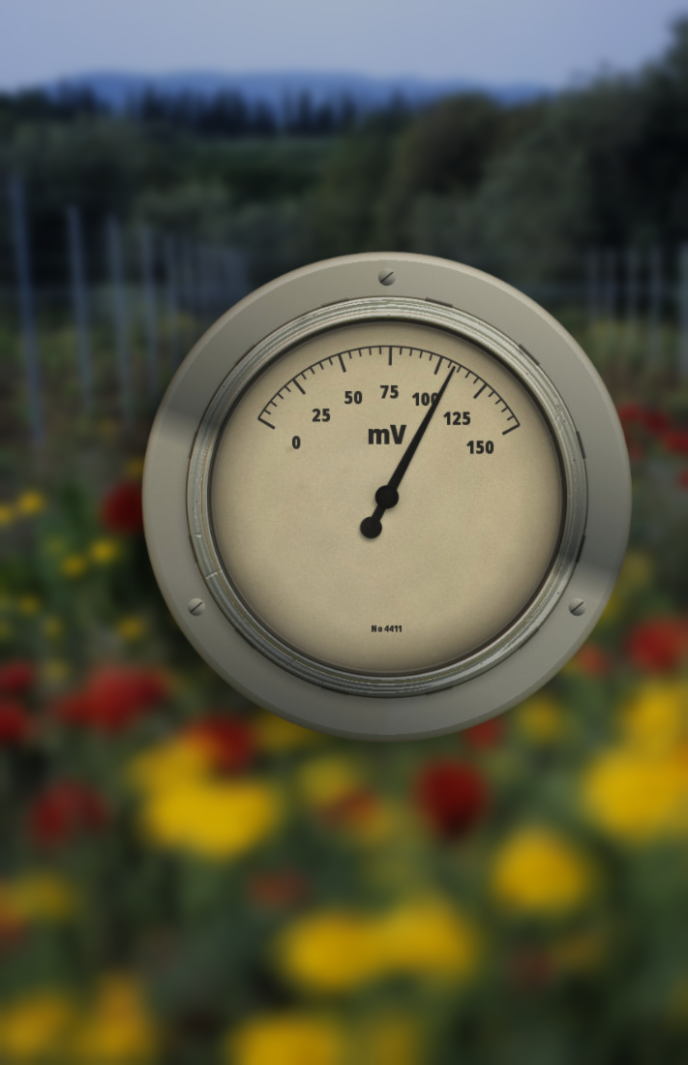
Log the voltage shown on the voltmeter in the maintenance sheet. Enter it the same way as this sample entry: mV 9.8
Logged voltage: mV 107.5
